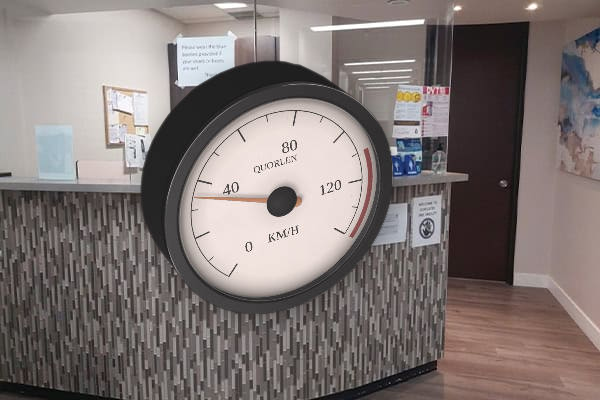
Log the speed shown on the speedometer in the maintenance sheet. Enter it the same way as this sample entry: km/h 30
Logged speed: km/h 35
